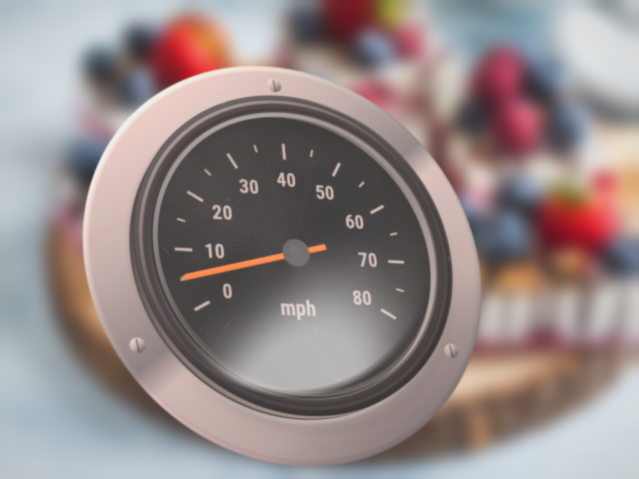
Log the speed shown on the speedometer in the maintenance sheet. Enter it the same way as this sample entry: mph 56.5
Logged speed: mph 5
